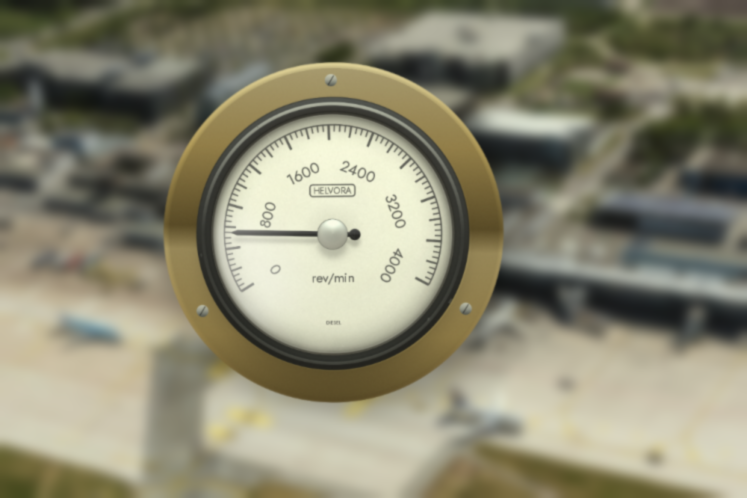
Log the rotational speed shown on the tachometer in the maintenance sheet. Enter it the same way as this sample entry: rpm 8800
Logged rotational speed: rpm 550
